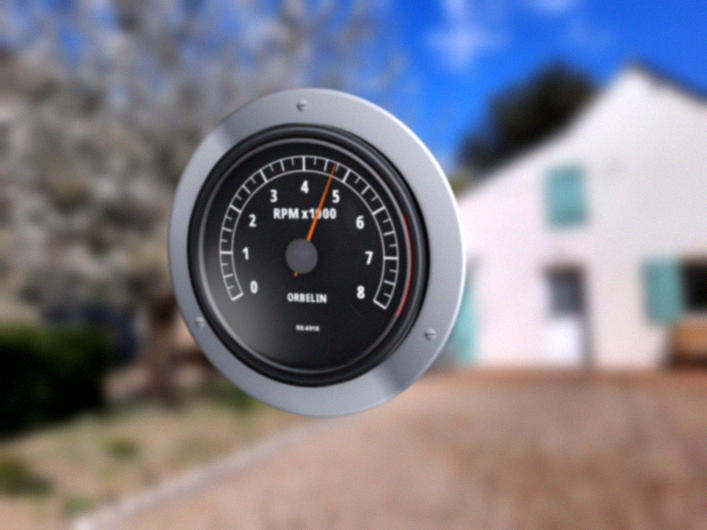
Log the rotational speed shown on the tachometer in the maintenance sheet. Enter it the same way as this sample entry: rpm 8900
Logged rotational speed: rpm 4750
